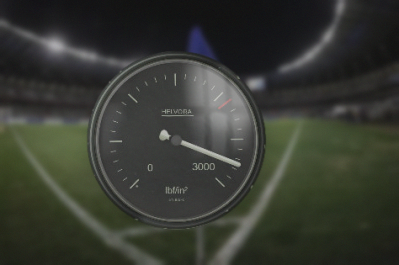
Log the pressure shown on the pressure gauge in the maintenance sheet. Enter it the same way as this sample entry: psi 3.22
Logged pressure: psi 2750
